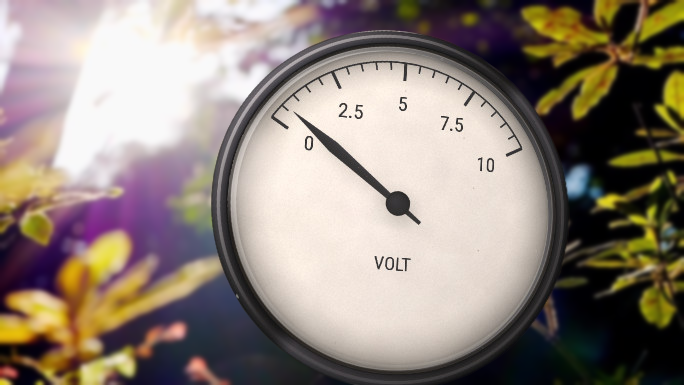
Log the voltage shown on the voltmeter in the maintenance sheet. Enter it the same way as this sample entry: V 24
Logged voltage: V 0.5
